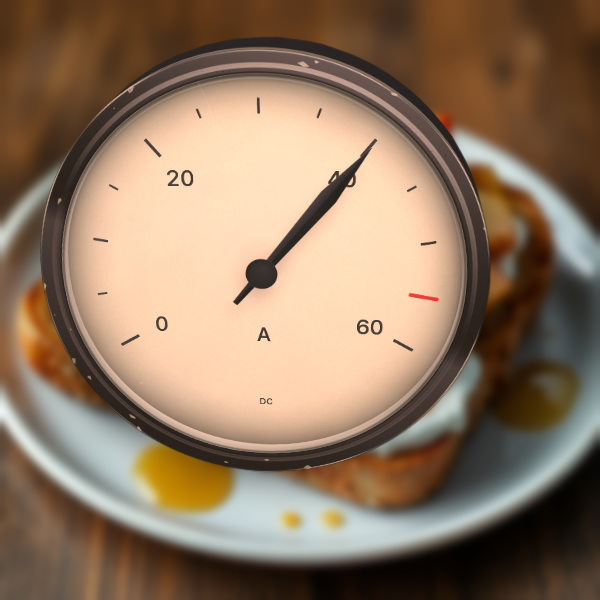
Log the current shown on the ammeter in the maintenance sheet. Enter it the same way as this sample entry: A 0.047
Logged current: A 40
